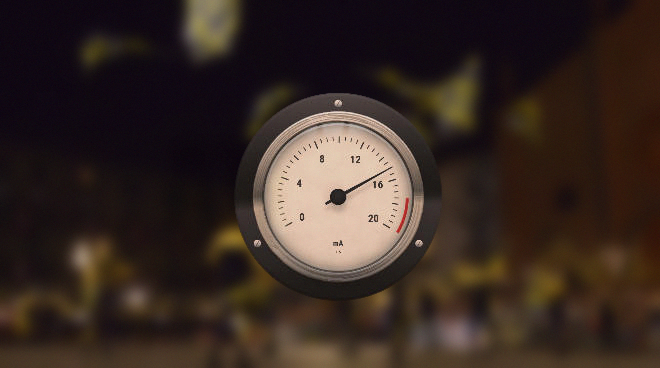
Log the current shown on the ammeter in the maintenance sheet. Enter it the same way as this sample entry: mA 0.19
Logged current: mA 15
